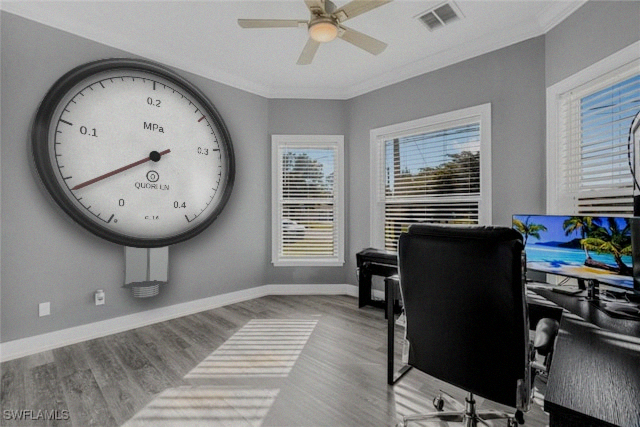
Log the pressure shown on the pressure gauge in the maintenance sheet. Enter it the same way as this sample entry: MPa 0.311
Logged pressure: MPa 0.04
